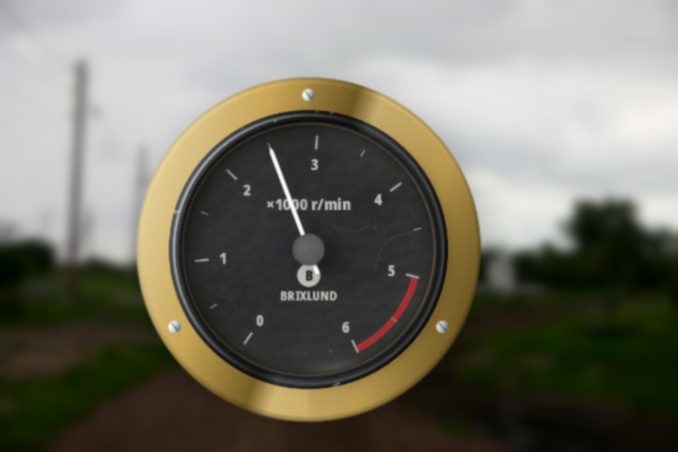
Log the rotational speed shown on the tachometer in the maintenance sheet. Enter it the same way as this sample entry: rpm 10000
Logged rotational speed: rpm 2500
